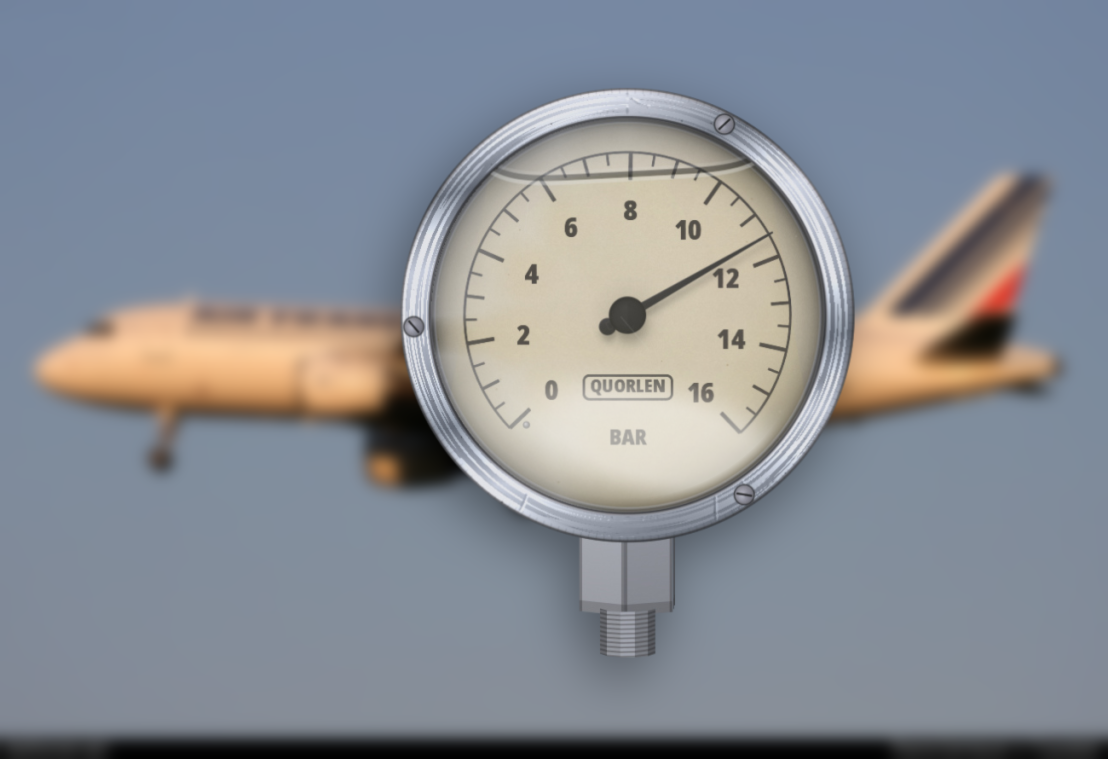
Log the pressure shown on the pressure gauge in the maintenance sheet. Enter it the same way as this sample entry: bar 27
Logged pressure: bar 11.5
